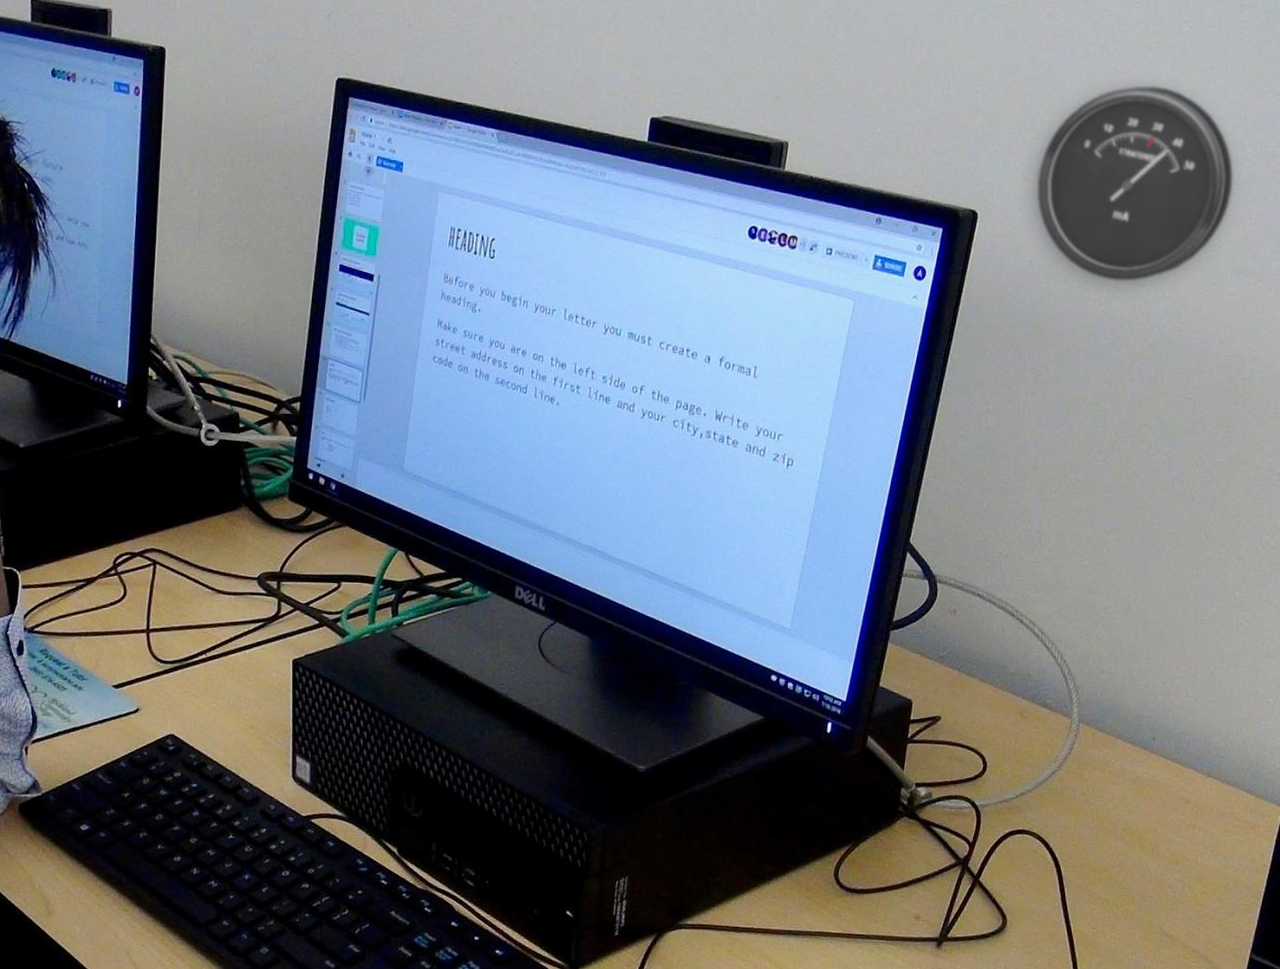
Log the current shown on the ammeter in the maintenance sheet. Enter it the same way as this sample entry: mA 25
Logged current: mA 40
